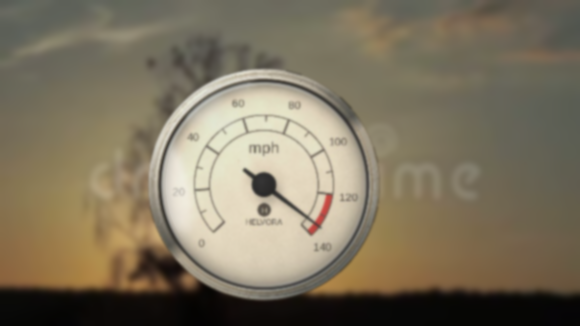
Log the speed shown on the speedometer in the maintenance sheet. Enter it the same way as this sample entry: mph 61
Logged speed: mph 135
